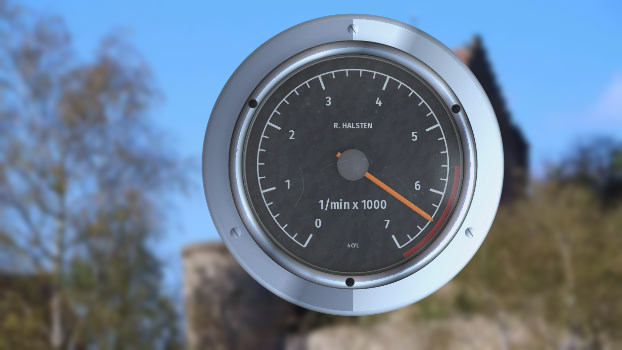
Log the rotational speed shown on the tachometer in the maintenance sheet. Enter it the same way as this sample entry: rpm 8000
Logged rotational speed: rpm 6400
